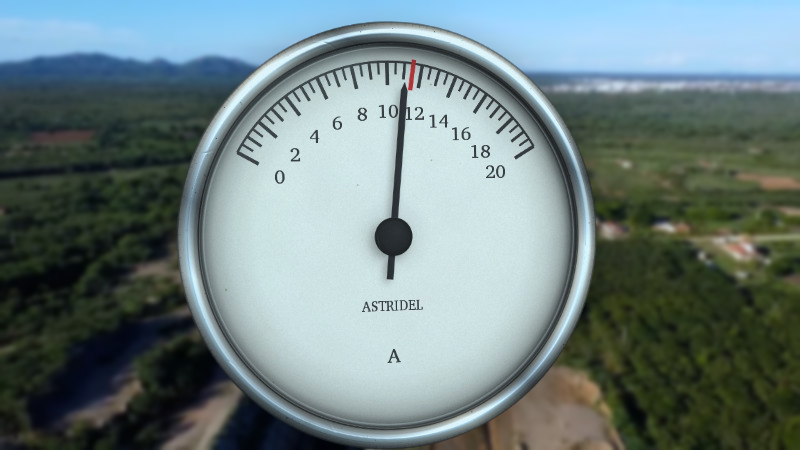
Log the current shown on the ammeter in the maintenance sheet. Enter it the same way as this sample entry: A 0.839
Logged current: A 11
